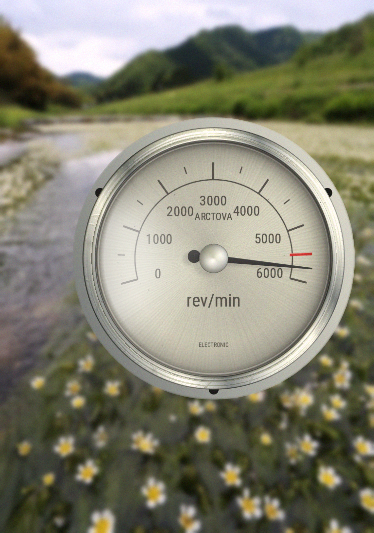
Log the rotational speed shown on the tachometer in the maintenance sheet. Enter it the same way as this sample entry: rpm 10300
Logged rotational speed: rpm 5750
